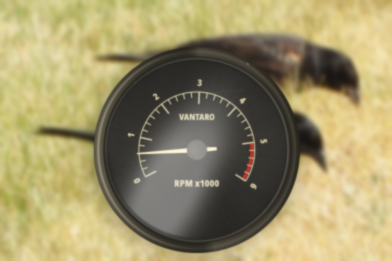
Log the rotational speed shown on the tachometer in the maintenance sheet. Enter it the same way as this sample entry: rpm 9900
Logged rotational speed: rpm 600
